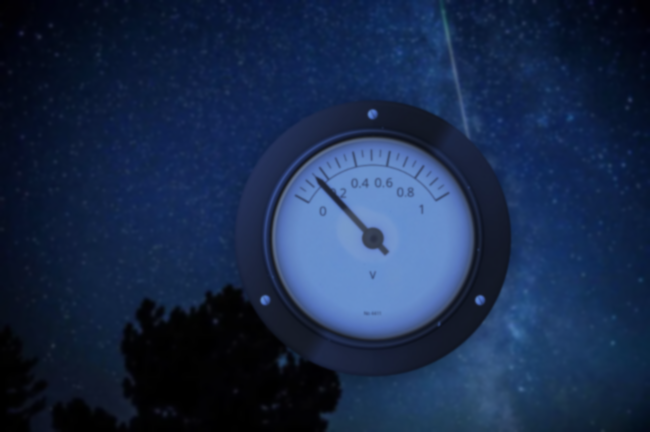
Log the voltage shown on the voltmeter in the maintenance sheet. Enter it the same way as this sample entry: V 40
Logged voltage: V 0.15
